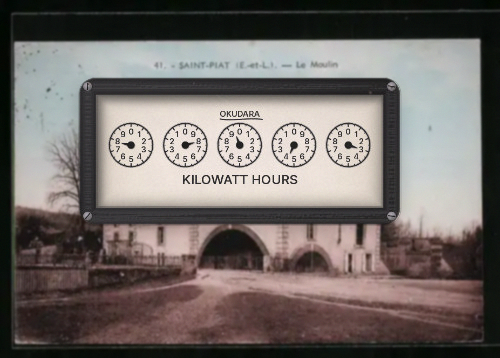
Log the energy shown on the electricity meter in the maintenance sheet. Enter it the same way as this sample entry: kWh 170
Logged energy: kWh 77943
